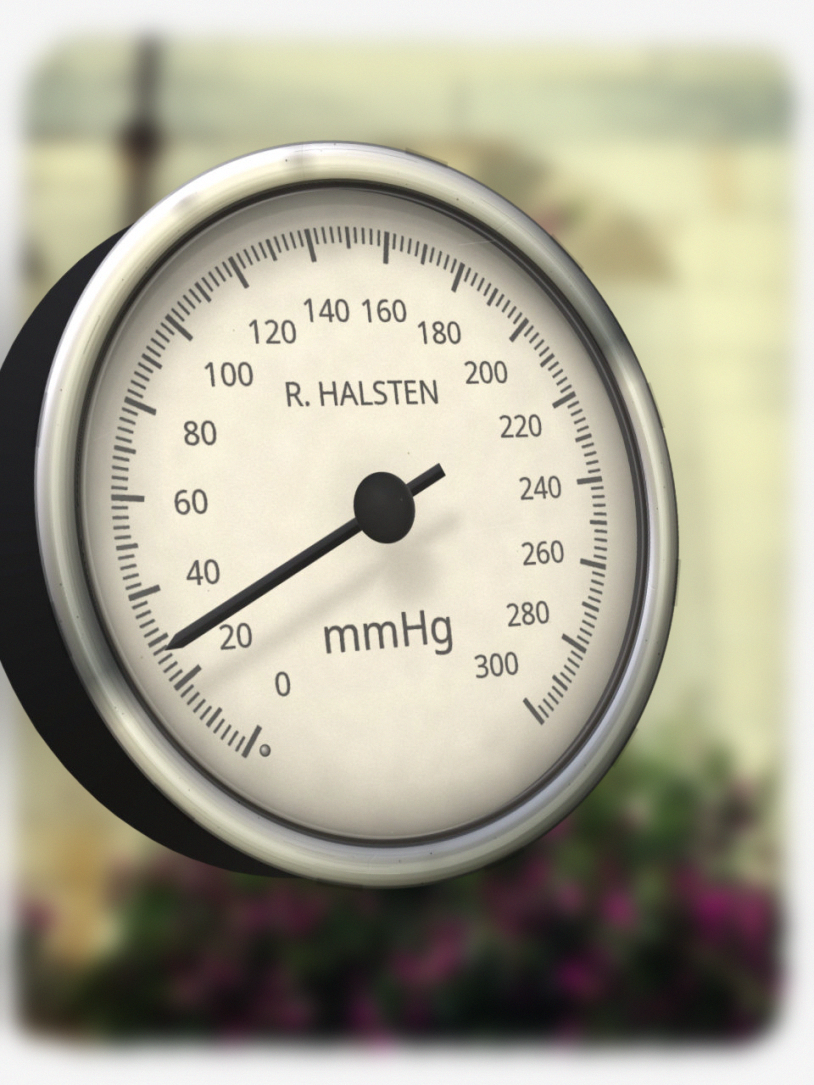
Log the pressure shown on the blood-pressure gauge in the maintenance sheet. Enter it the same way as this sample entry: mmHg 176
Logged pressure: mmHg 28
